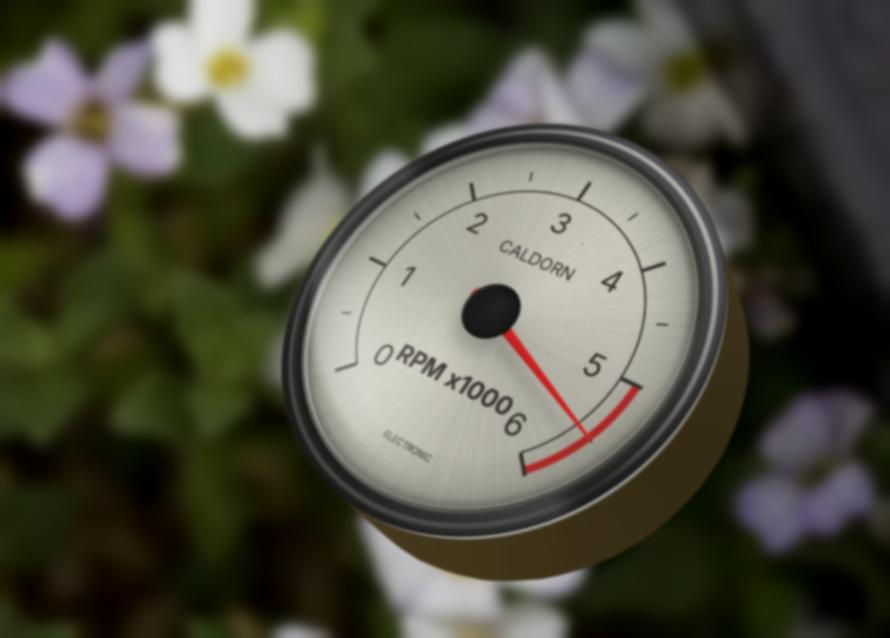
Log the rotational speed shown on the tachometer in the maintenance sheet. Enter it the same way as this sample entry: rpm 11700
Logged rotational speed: rpm 5500
